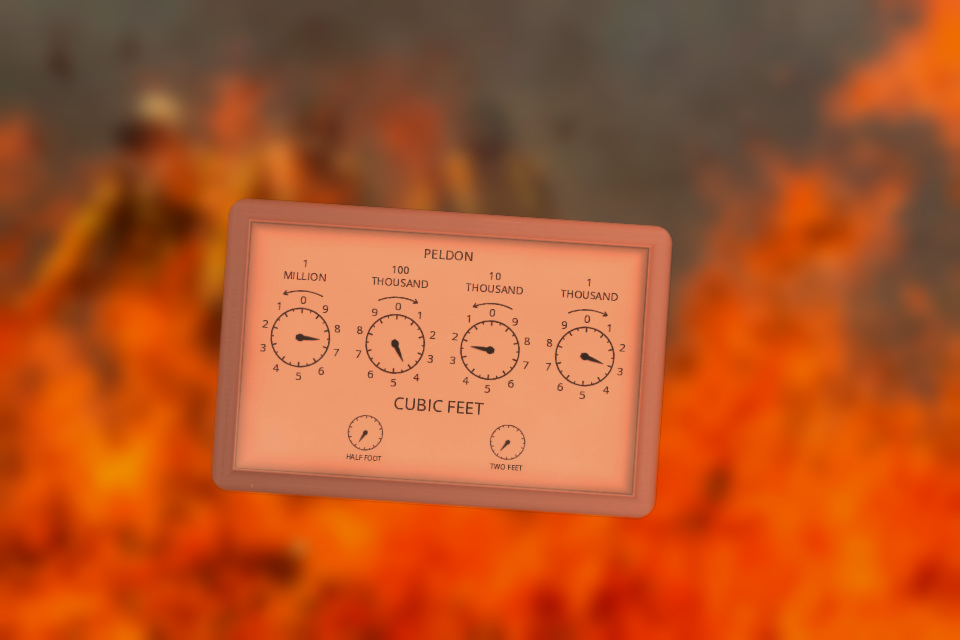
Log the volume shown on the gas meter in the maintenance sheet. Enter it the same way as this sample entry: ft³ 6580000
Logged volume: ft³ 742300
